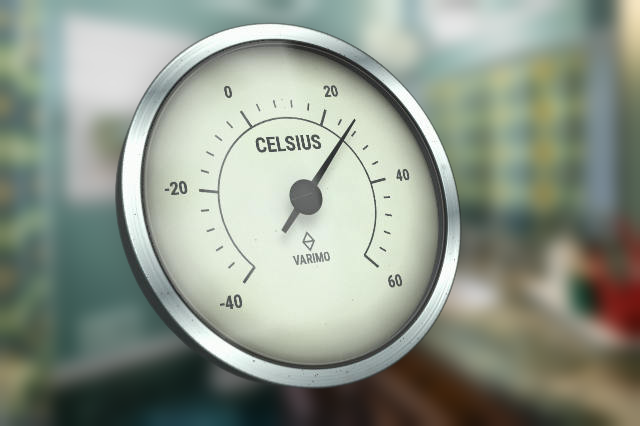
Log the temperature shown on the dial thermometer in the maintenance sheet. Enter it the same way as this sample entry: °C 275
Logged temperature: °C 26
